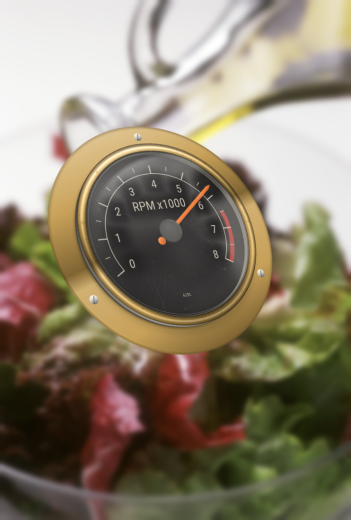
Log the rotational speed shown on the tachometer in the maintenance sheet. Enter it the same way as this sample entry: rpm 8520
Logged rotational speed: rpm 5750
